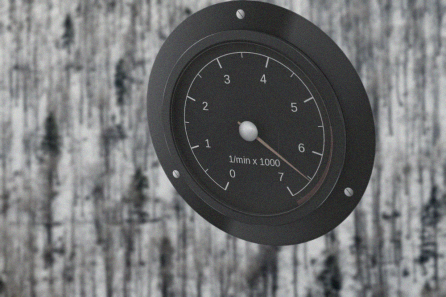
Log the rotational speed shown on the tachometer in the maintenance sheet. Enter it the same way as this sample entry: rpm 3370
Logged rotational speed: rpm 6500
